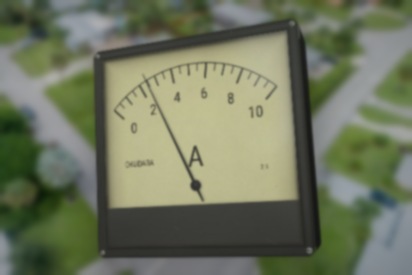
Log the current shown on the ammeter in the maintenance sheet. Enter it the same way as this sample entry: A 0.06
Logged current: A 2.5
